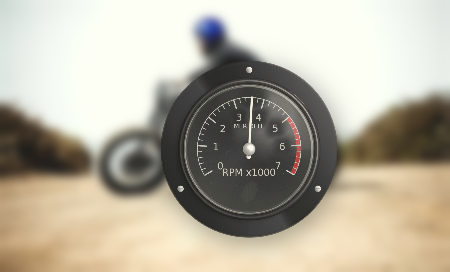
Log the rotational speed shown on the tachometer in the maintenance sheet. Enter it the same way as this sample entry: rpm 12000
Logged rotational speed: rpm 3600
